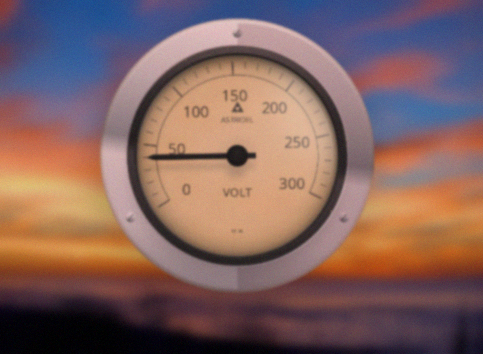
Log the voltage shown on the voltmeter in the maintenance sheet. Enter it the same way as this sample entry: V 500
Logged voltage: V 40
